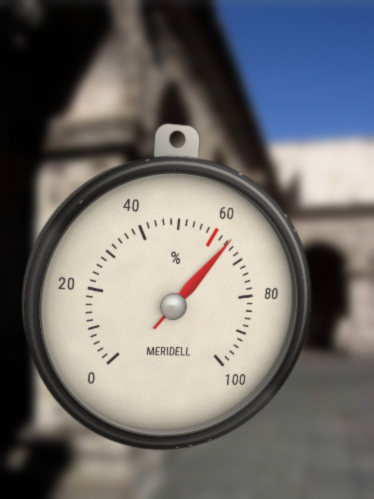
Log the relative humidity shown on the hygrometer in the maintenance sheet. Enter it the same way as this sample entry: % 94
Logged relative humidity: % 64
